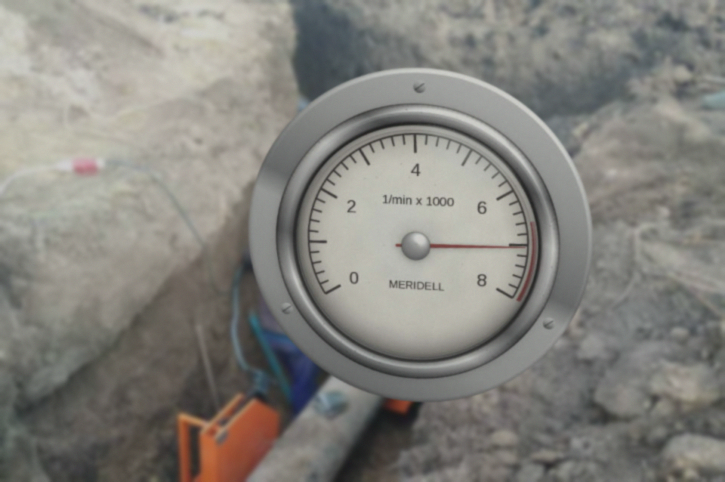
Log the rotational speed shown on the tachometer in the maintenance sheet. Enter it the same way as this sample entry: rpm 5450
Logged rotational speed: rpm 7000
